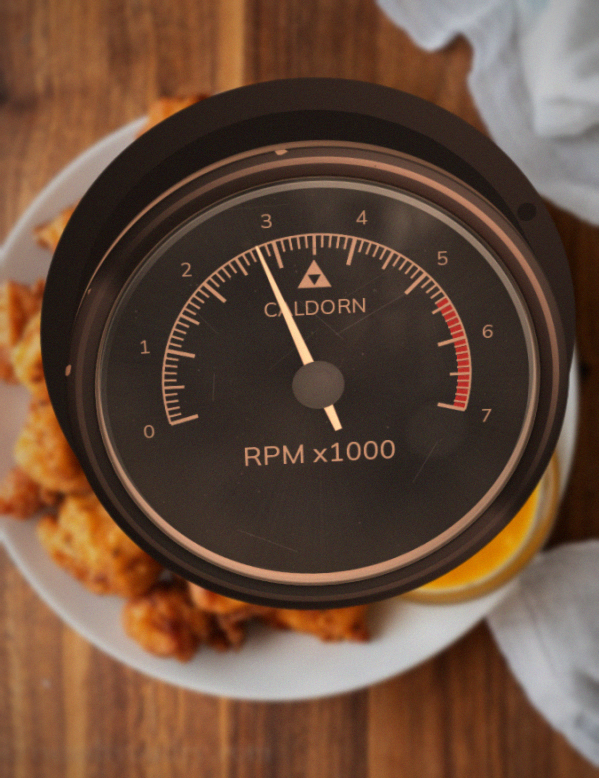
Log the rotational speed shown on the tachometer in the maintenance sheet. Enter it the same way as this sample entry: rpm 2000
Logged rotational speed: rpm 2800
